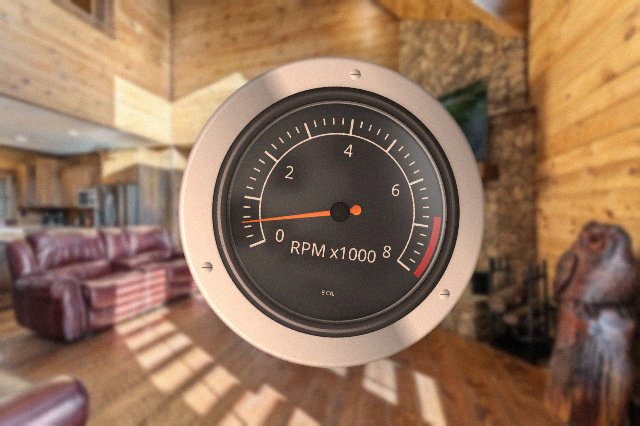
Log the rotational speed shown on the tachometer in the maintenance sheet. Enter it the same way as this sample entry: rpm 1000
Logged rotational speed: rpm 500
